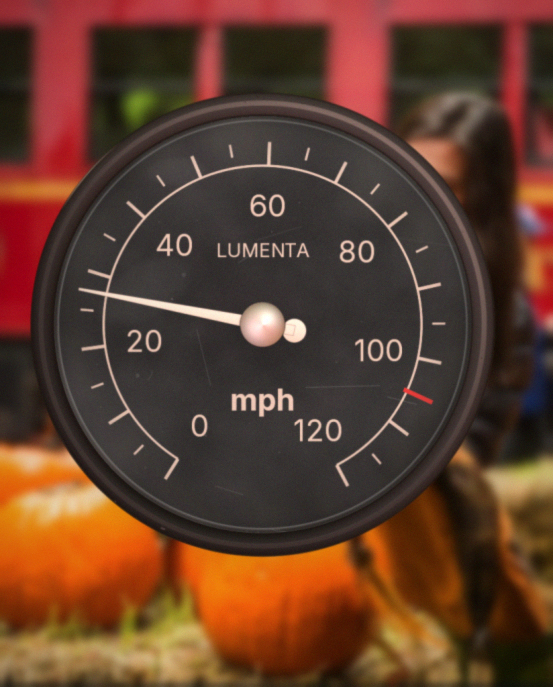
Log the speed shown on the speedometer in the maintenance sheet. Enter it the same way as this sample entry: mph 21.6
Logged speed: mph 27.5
